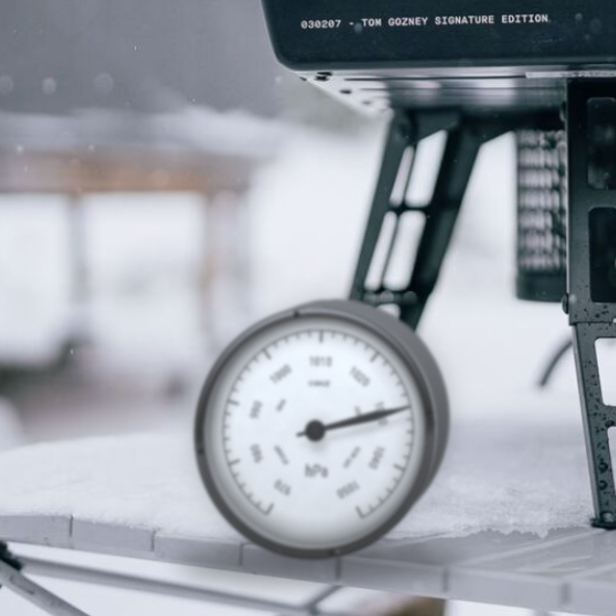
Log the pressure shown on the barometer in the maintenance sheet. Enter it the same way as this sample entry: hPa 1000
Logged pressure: hPa 1030
